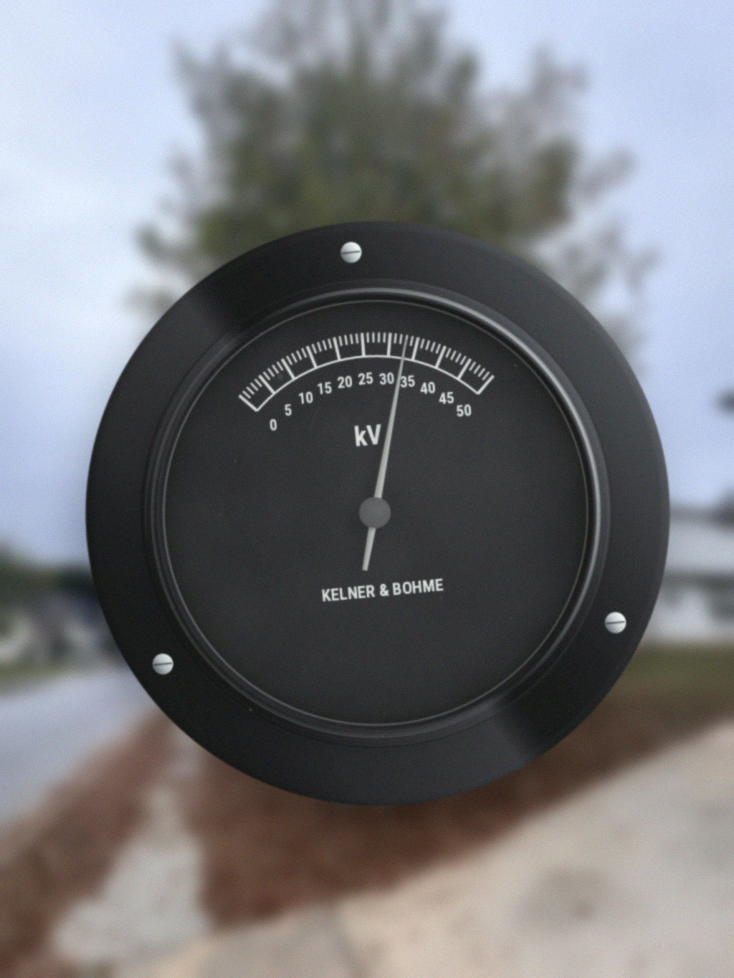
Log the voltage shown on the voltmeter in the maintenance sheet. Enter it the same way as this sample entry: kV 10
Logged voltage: kV 33
